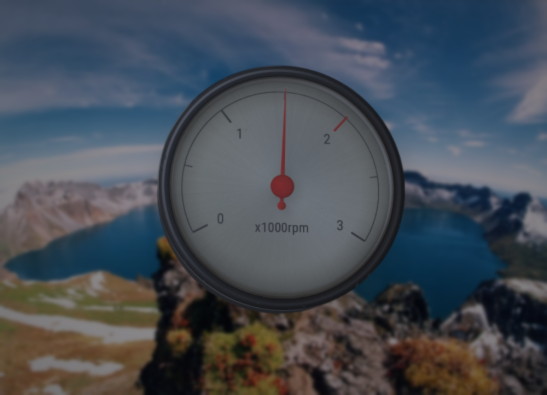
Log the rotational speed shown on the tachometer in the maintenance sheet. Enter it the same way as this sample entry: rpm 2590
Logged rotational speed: rpm 1500
